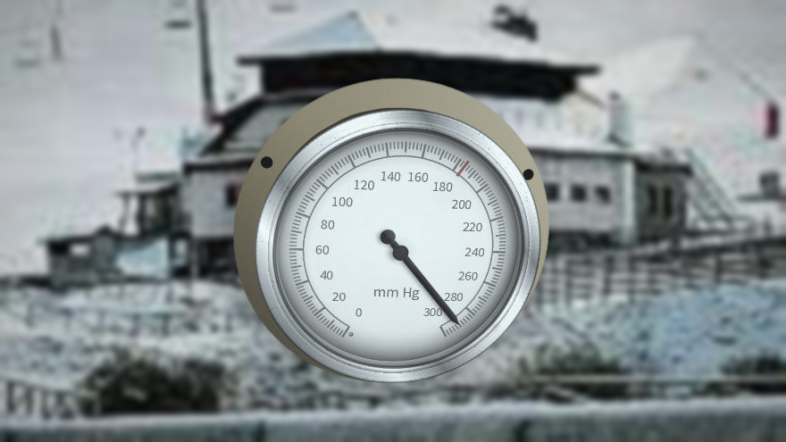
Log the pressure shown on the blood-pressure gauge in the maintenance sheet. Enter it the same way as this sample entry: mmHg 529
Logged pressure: mmHg 290
